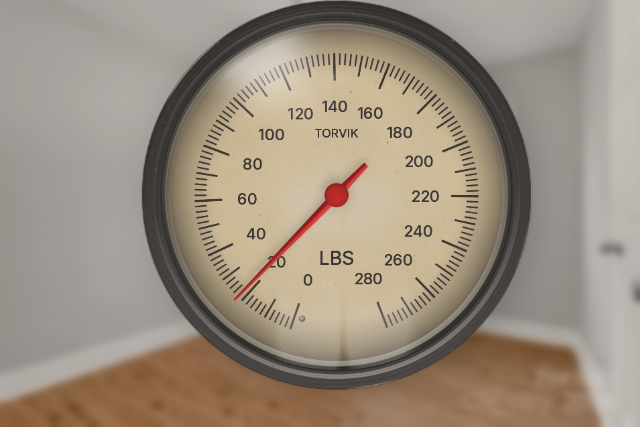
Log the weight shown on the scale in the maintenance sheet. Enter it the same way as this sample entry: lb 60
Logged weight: lb 22
